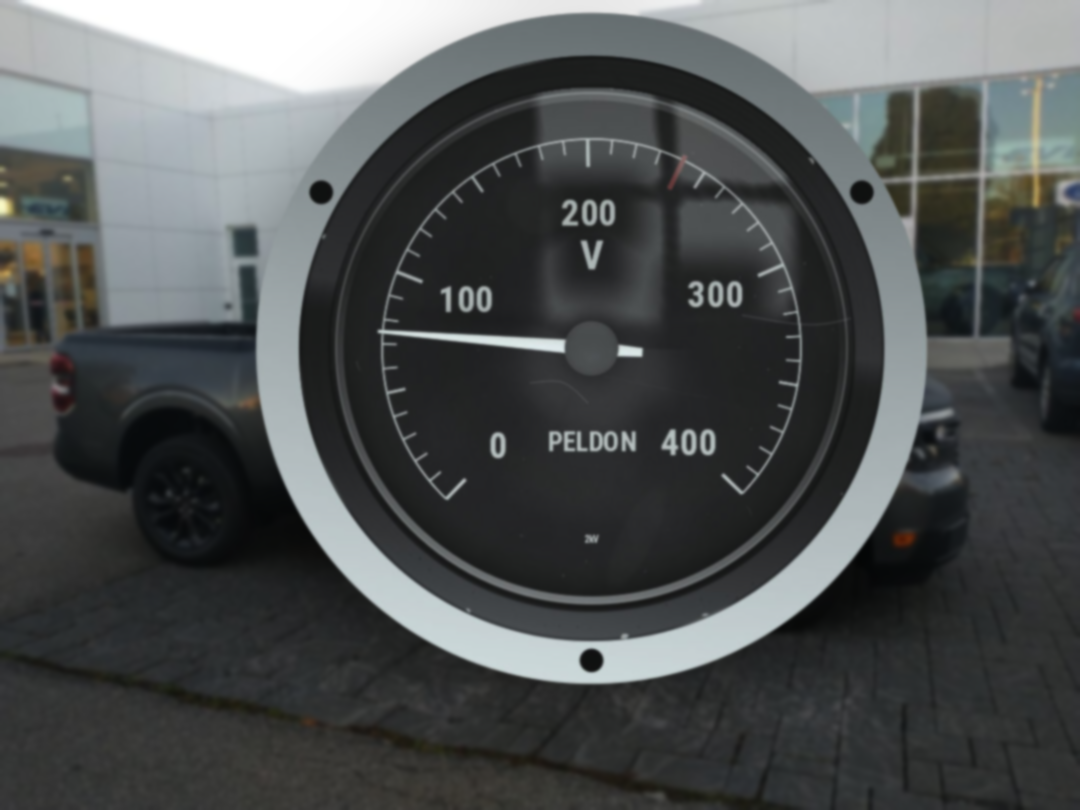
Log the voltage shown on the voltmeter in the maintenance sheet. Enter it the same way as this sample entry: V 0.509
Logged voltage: V 75
